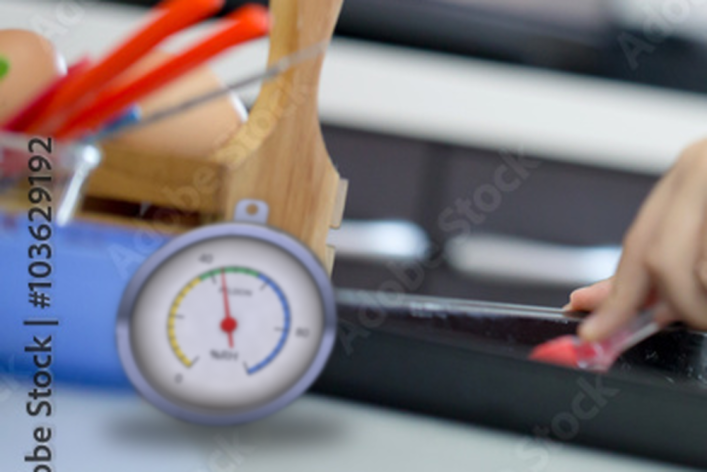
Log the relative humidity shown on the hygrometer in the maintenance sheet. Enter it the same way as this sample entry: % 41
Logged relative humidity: % 44
